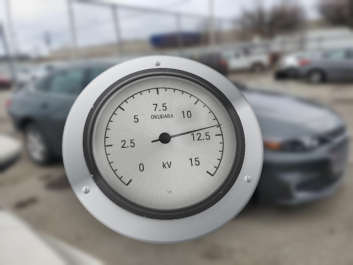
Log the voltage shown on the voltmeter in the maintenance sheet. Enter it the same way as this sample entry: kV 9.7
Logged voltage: kV 12
